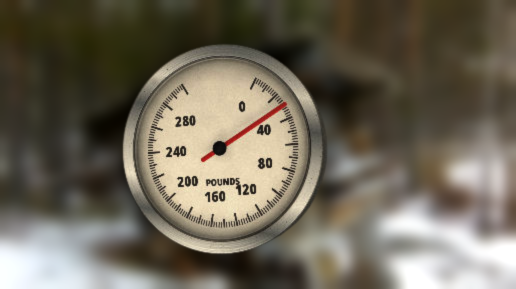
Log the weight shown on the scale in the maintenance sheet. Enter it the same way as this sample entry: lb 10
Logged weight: lb 30
